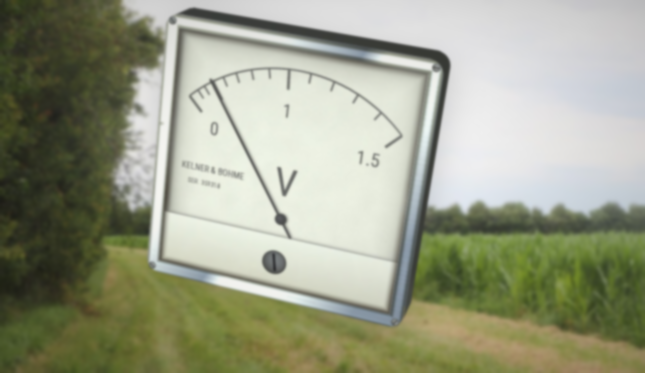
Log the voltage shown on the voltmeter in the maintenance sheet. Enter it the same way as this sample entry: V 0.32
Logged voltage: V 0.5
